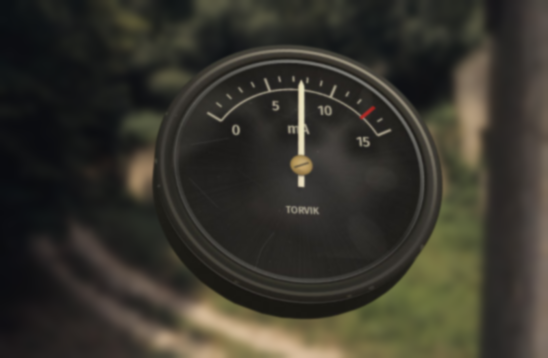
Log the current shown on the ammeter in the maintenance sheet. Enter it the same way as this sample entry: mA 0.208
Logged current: mA 7.5
